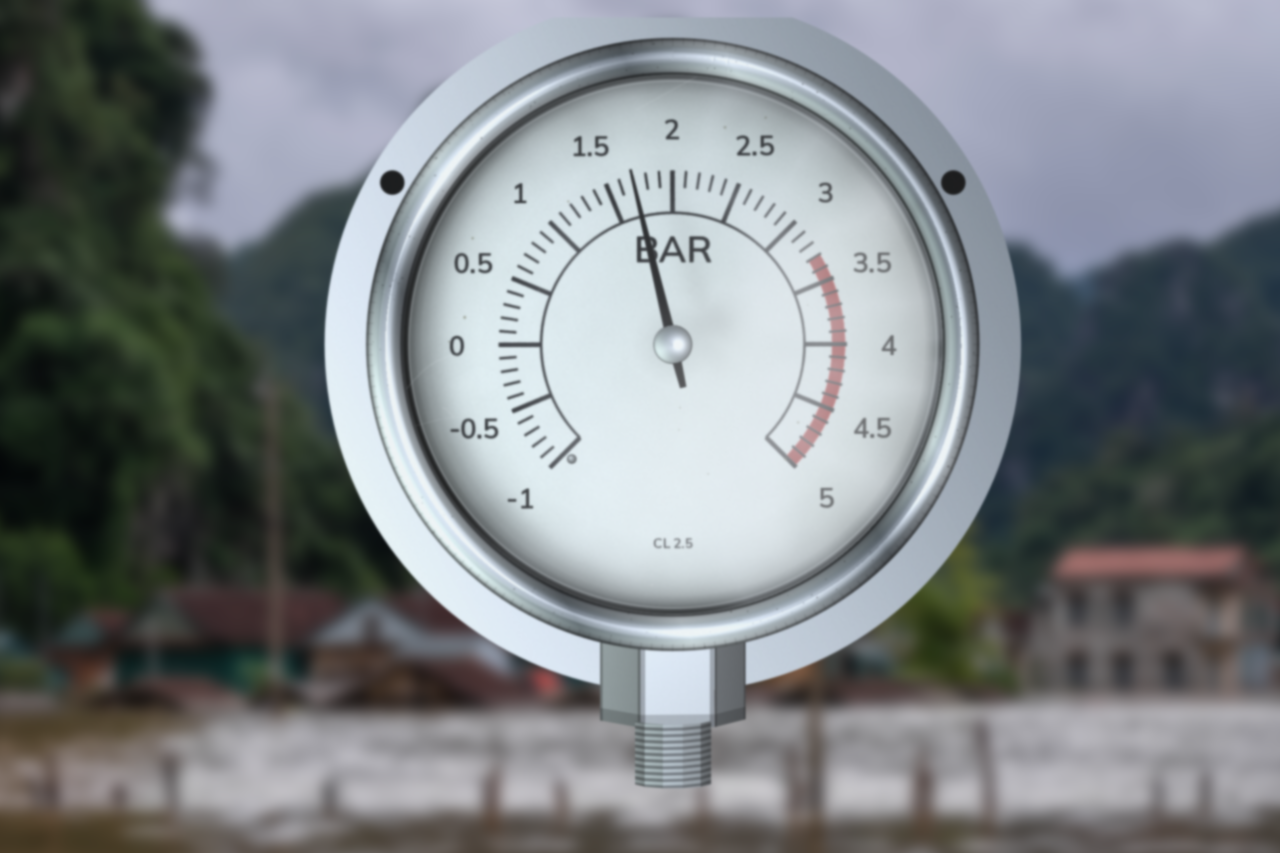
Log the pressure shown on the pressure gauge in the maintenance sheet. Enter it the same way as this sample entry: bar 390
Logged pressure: bar 1.7
